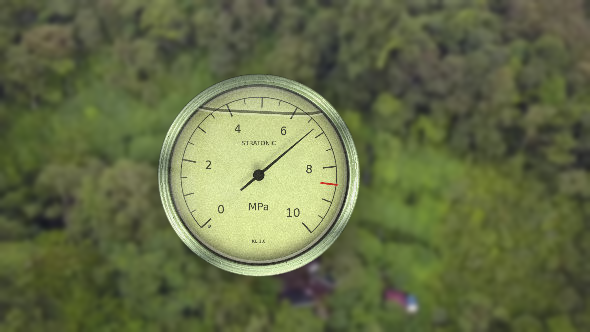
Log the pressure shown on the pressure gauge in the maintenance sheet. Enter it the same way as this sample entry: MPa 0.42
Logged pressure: MPa 6.75
